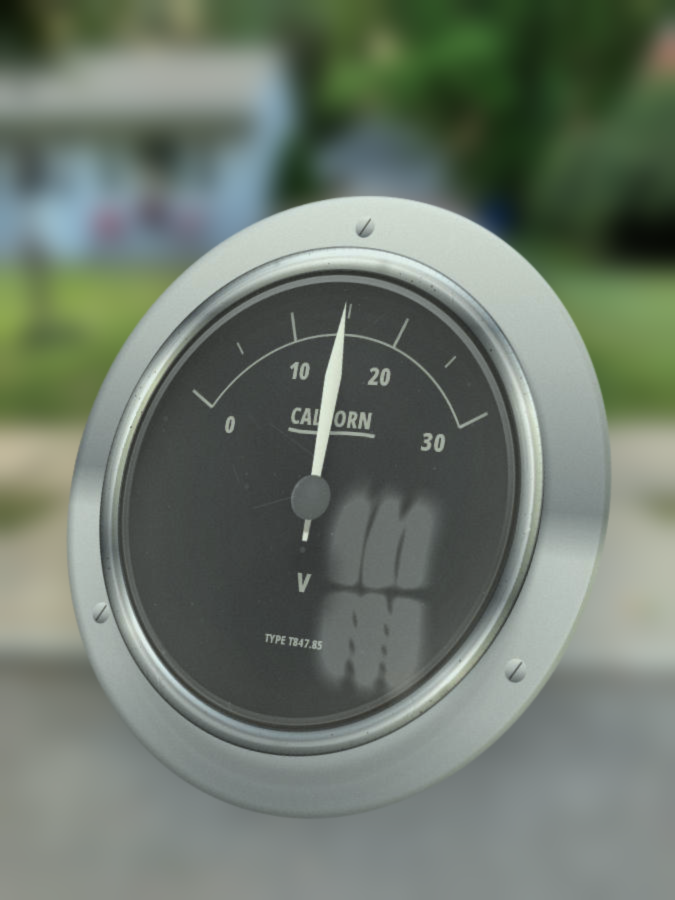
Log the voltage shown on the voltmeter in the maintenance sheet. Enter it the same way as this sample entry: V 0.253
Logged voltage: V 15
